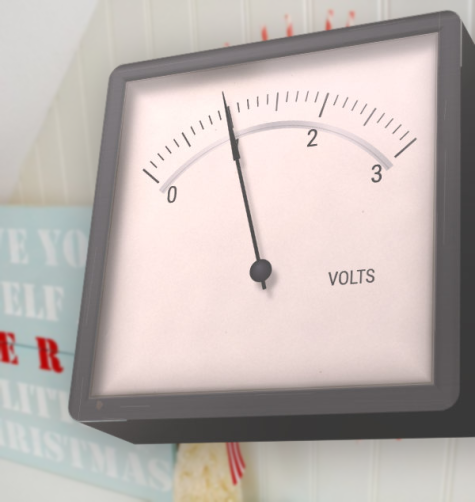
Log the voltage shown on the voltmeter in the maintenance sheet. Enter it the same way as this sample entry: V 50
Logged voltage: V 1
